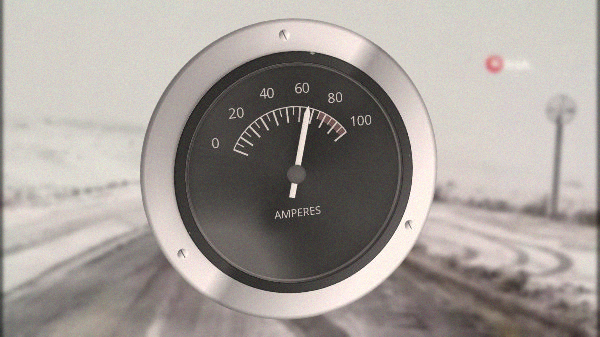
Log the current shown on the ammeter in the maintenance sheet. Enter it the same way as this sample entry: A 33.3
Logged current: A 65
